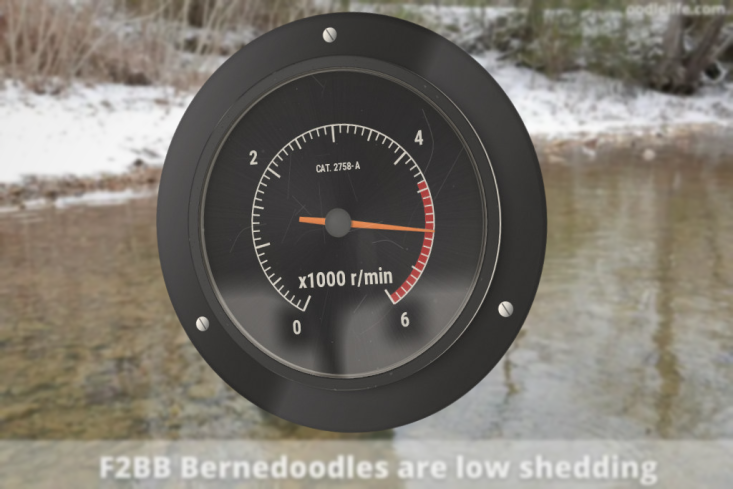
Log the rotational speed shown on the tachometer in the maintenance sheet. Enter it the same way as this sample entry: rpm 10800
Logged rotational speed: rpm 5000
